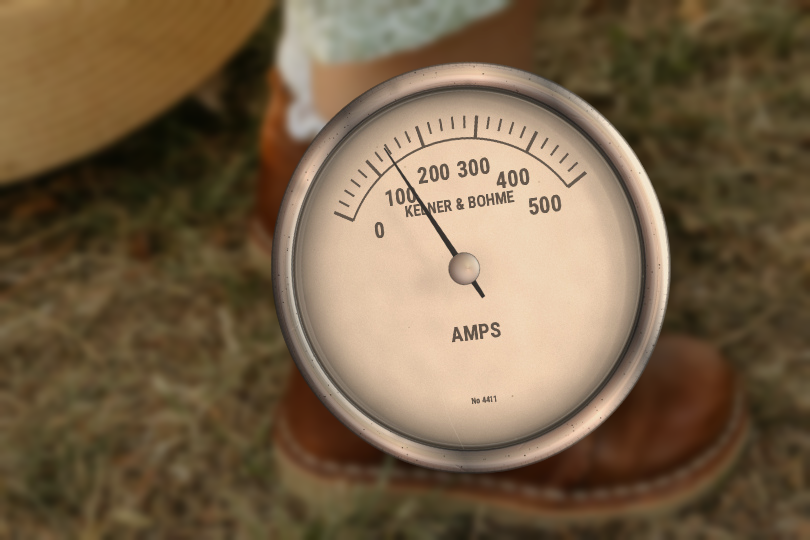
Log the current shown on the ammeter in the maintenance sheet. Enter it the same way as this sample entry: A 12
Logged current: A 140
